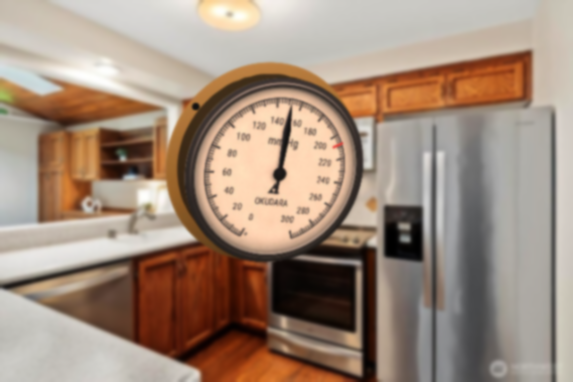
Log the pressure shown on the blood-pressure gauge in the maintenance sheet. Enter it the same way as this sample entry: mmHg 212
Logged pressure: mmHg 150
